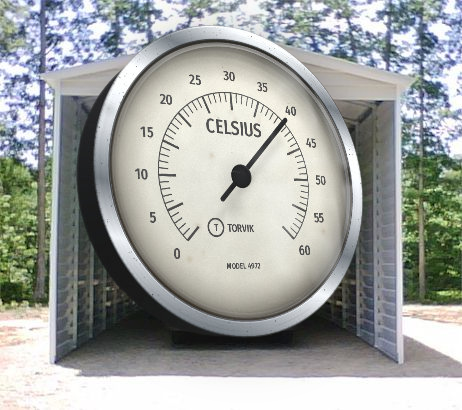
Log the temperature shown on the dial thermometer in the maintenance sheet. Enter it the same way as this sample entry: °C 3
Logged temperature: °C 40
